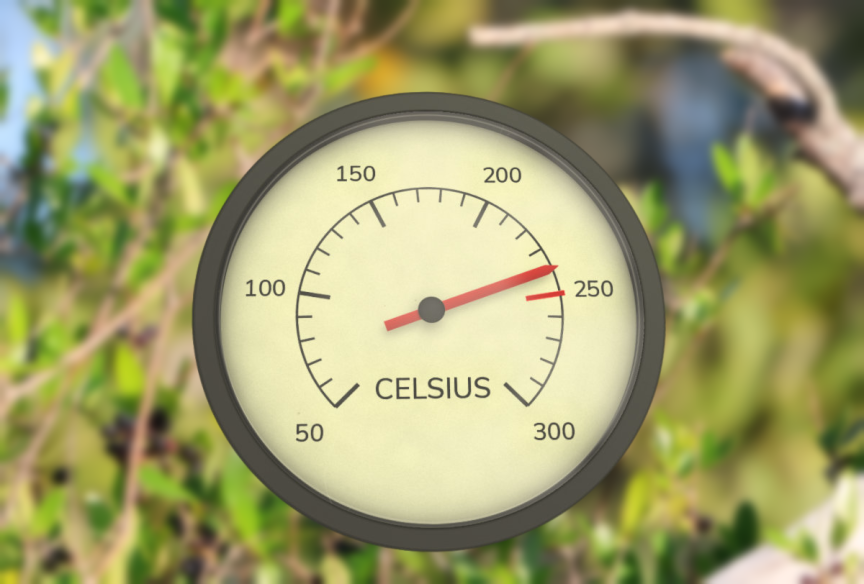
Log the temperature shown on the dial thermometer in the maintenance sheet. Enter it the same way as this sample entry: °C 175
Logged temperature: °C 240
